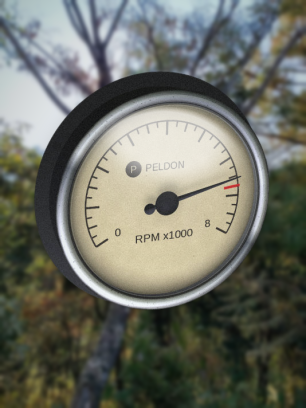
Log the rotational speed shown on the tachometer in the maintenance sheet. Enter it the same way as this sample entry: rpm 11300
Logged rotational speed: rpm 6500
